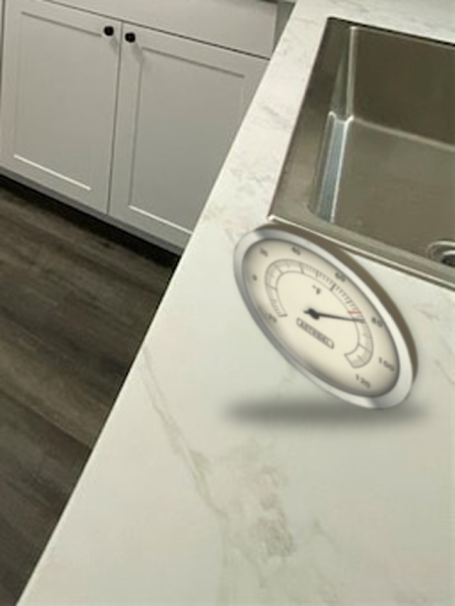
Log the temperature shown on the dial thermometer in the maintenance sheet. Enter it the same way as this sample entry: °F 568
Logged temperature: °F 80
